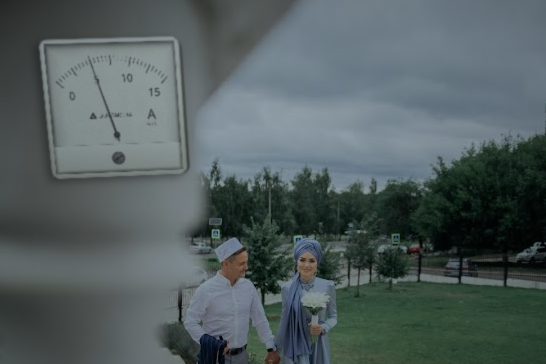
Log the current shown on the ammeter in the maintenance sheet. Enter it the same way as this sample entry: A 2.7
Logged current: A 5
